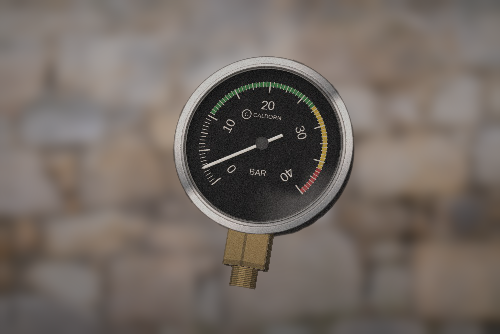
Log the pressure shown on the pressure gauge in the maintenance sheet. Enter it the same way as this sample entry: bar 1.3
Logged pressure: bar 2.5
